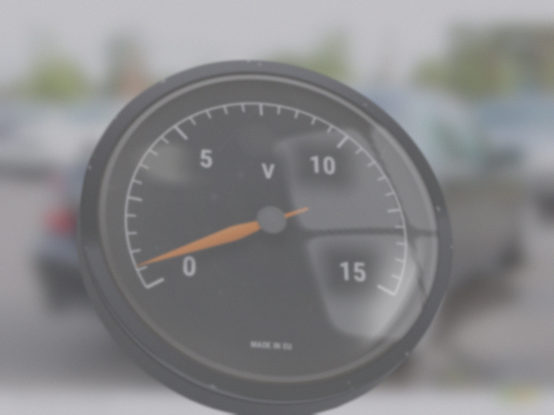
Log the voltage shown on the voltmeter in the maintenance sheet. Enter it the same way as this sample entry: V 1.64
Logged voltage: V 0.5
